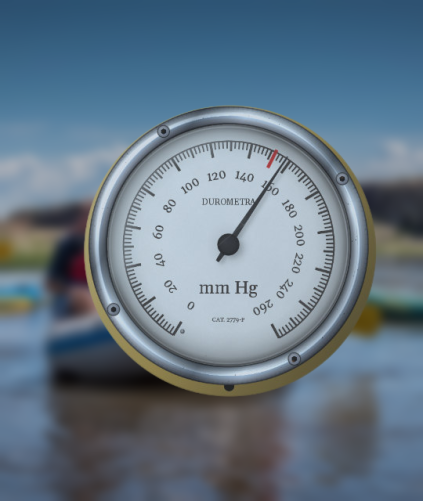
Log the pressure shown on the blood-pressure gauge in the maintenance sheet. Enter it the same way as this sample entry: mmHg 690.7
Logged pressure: mmHg 158
